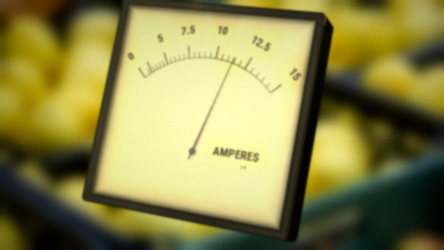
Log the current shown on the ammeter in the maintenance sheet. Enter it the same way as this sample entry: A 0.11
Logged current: A 11.5
